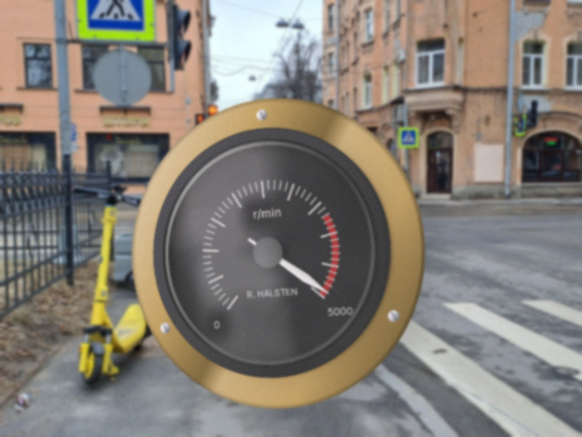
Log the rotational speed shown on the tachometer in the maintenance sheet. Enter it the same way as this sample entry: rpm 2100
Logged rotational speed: rpm 4900
